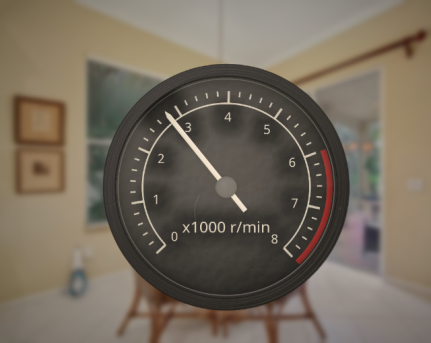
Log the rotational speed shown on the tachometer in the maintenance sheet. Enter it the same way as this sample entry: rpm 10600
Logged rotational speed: rpm 2800
